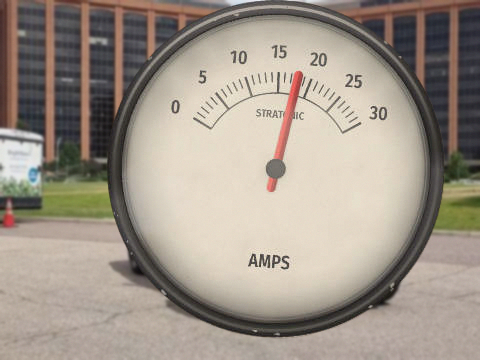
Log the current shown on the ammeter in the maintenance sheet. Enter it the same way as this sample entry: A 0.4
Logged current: A 18
